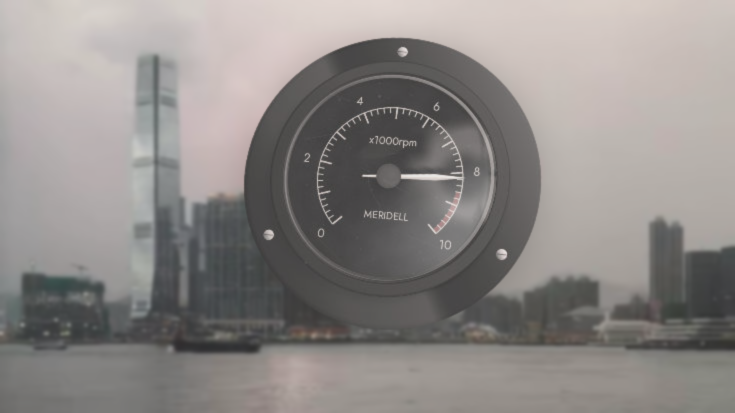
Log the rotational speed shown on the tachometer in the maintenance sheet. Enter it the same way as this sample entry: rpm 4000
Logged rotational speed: rpm 8200
